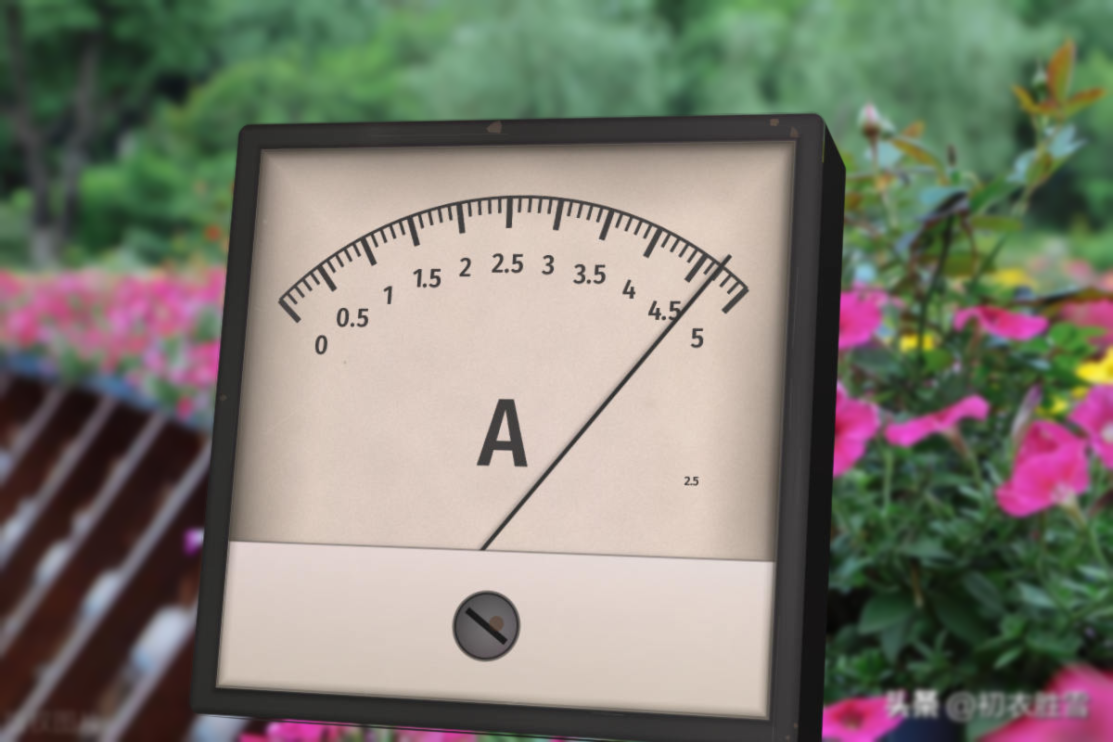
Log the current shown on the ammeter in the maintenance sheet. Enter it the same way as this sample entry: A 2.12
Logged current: A 4.7
